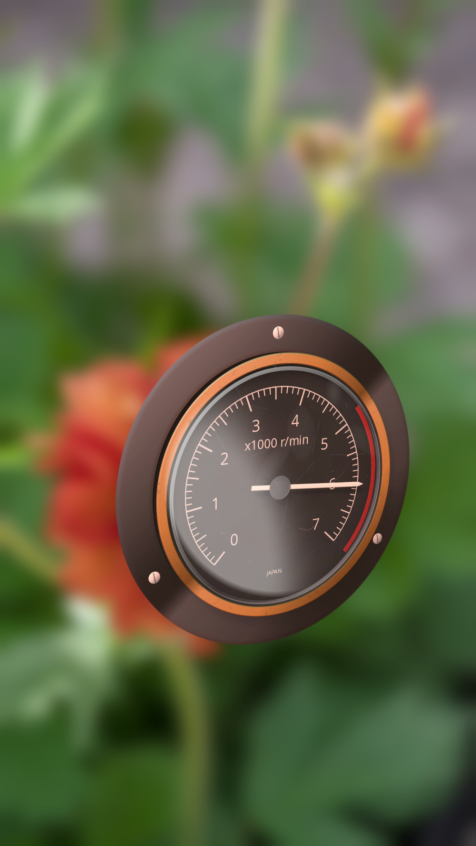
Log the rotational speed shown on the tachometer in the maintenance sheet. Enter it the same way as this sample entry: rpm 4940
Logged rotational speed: rpm 6000
